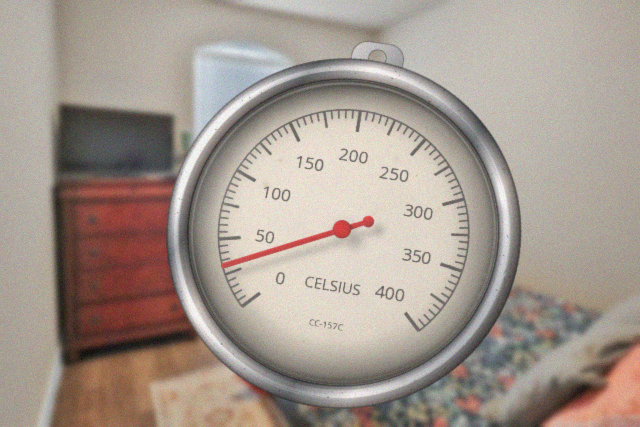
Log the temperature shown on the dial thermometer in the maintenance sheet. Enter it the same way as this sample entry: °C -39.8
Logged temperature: °C 30
